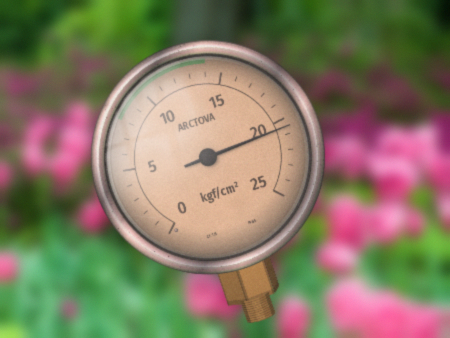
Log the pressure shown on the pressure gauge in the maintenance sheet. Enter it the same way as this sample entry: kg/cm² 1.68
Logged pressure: kg/cm² 20.5
